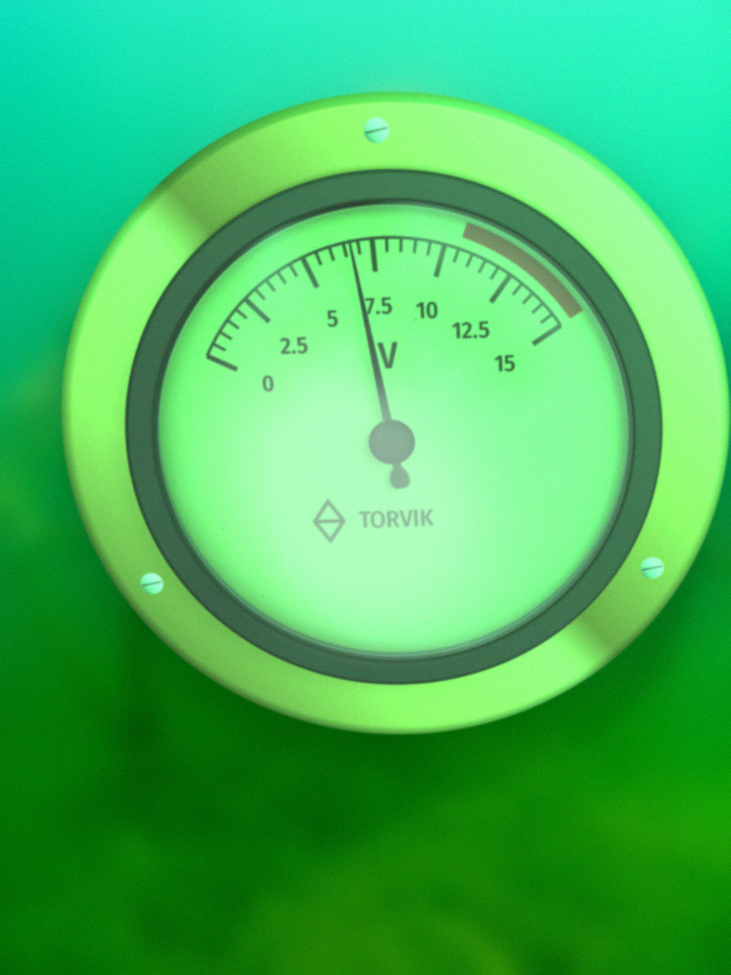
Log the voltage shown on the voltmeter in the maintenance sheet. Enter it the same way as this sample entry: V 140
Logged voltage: V 6.75
